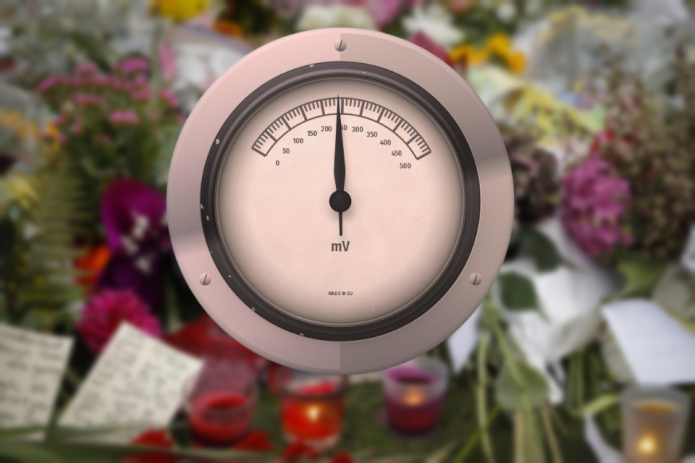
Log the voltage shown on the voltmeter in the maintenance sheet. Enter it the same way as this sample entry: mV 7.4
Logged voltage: mV 240
